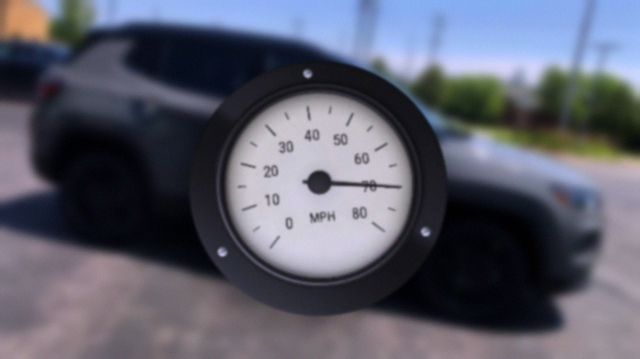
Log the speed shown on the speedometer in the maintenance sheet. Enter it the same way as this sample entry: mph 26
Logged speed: mph 70
